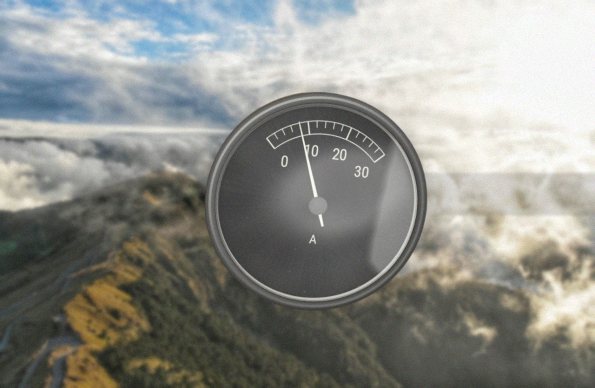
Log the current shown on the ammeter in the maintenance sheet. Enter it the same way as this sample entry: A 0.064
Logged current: A 8
